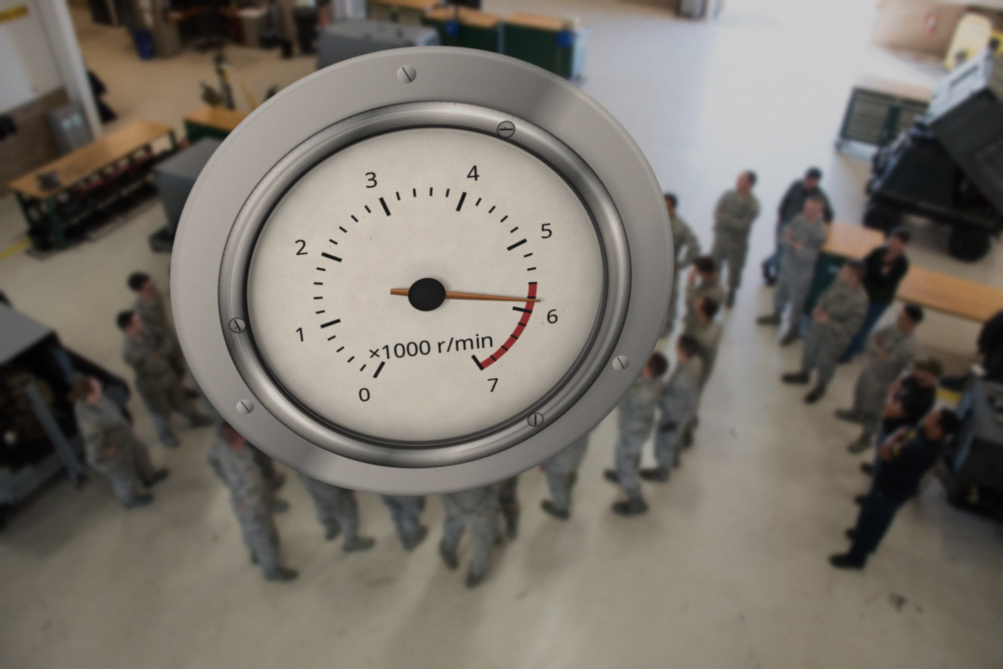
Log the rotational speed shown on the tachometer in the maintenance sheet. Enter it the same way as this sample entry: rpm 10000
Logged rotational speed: rpm 5800
